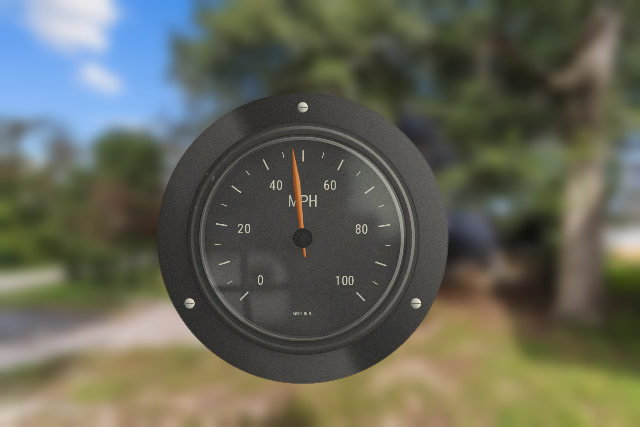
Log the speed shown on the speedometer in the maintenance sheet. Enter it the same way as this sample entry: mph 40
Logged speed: mph 47.5
